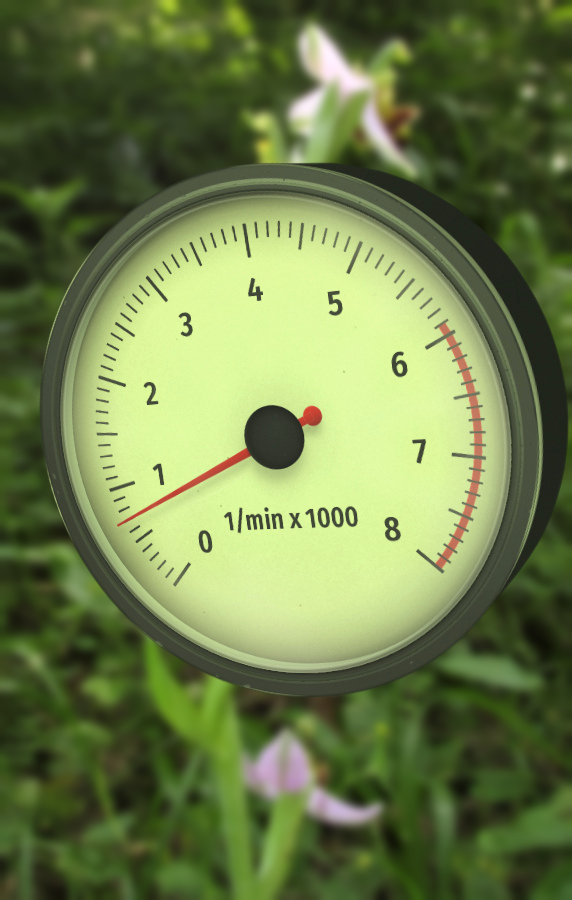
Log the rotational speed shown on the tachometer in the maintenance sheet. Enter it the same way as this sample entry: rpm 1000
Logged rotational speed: rpm 700
